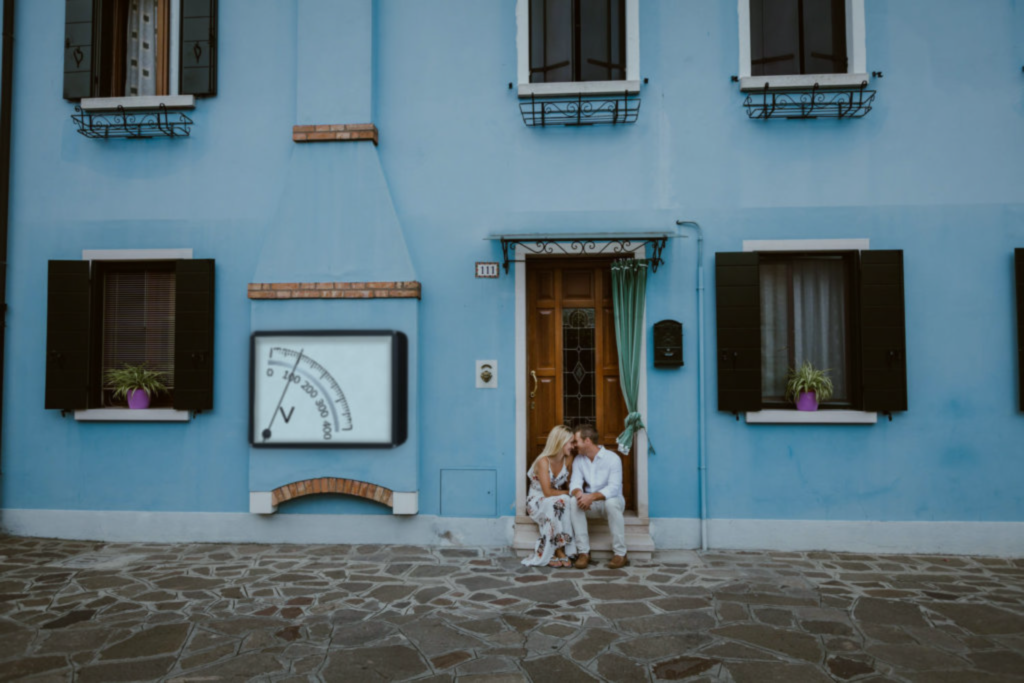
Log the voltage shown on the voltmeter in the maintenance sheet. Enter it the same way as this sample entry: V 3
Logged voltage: V 100
